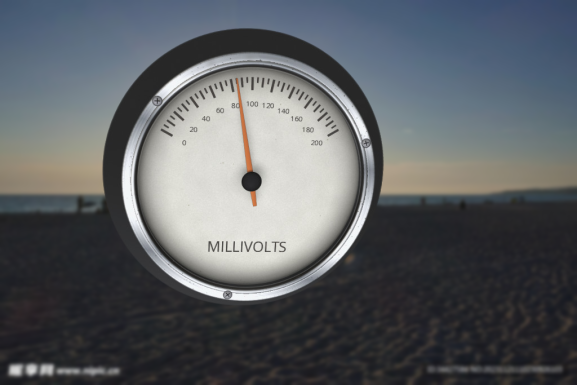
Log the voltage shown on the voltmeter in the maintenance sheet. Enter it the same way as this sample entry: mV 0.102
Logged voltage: mV 85
